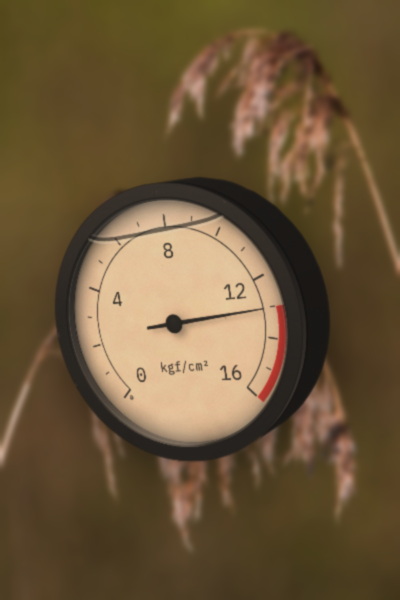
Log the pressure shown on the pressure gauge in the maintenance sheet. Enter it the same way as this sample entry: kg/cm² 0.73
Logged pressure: kg/cm² 13
